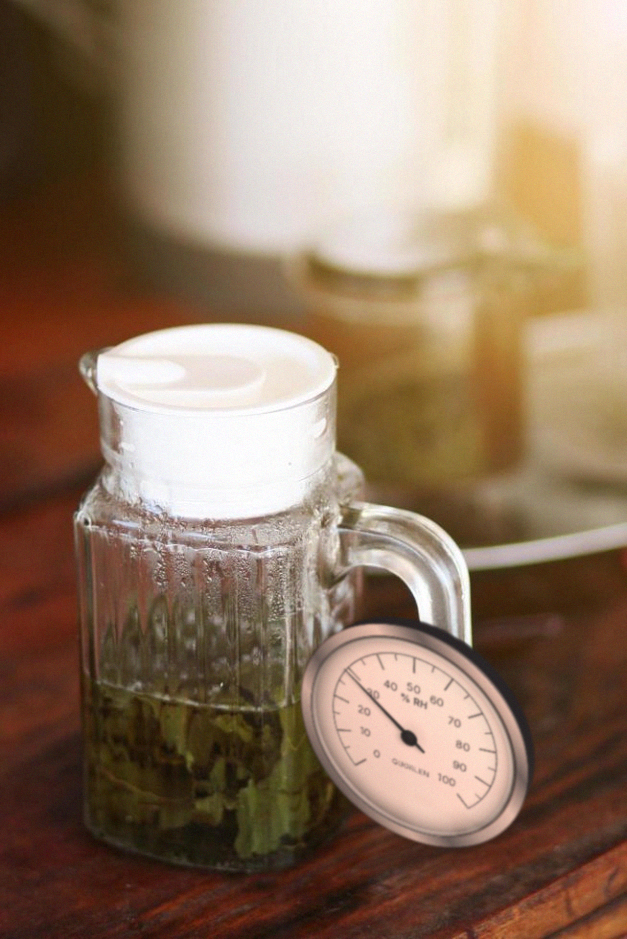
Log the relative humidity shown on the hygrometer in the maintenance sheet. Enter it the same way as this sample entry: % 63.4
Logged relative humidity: % 30
